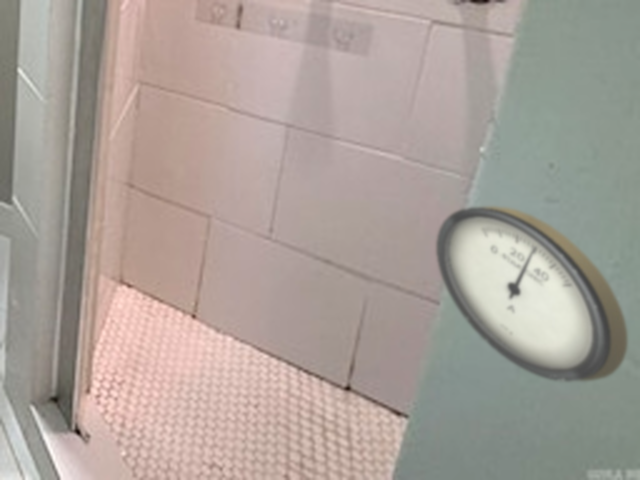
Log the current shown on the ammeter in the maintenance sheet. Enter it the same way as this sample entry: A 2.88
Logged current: A 30
